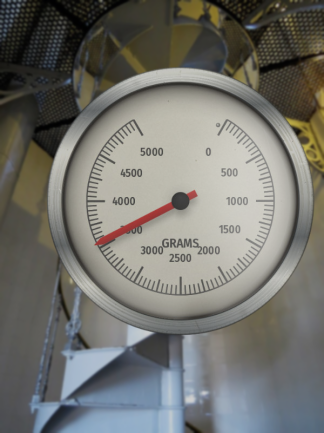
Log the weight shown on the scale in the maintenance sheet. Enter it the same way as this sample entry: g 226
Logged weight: g 3550
